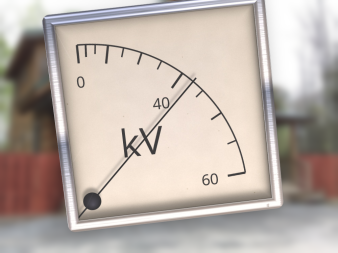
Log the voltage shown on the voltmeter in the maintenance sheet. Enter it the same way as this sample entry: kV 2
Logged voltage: kV 42.5
